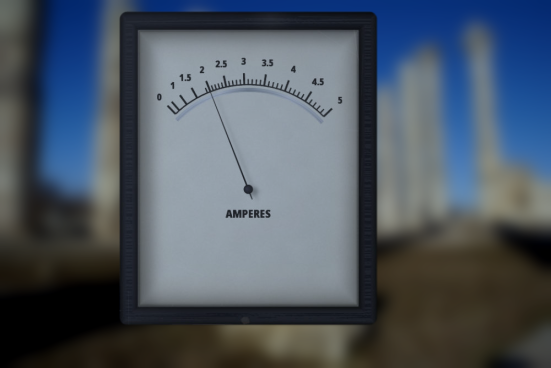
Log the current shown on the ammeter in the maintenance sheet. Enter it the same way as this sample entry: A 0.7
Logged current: A 2
